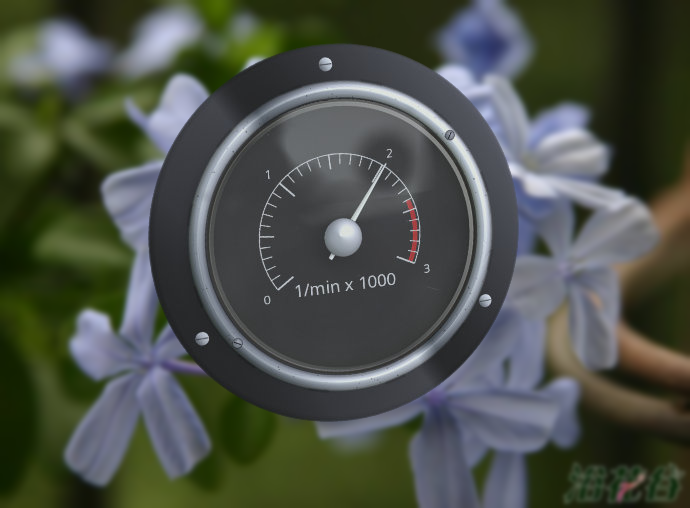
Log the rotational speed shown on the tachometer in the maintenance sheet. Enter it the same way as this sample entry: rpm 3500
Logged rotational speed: rpm 2000
